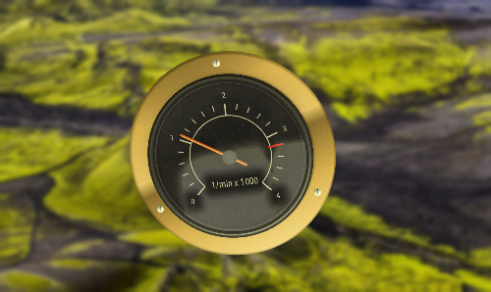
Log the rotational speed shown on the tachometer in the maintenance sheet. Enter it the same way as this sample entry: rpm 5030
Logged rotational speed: rpm 1100
